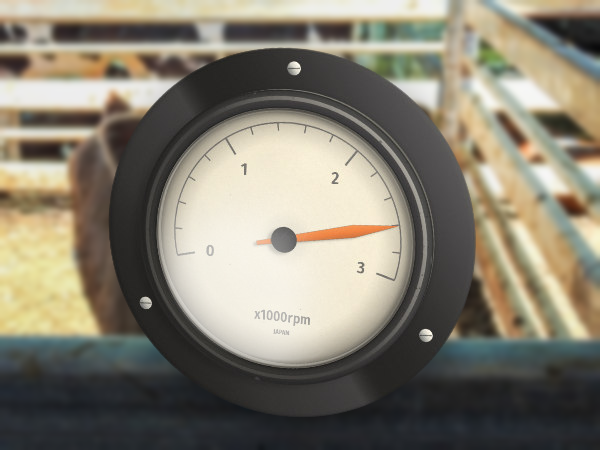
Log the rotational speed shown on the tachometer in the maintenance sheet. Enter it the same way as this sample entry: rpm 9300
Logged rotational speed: rpm 2600
